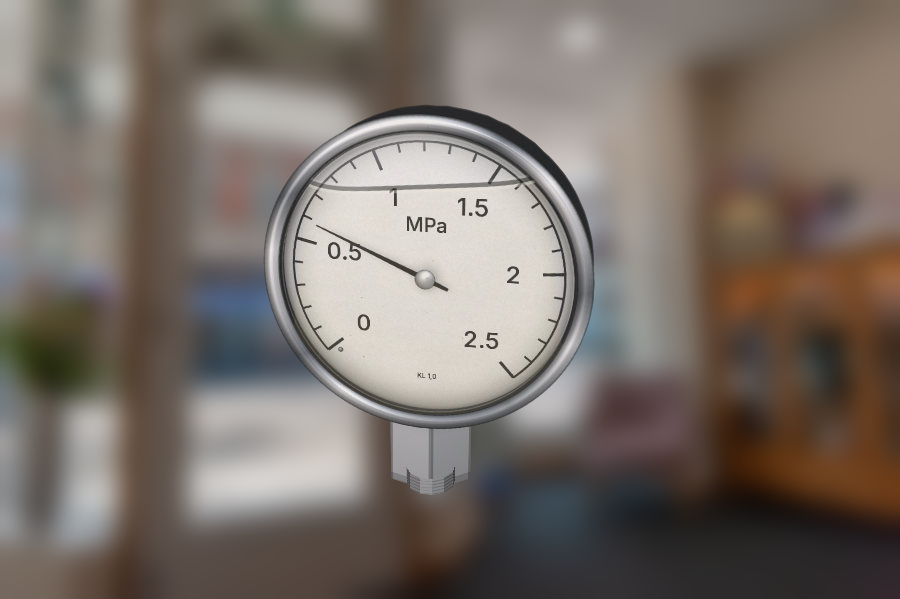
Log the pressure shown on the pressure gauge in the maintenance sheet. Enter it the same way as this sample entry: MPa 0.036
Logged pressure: MPa 0.6
